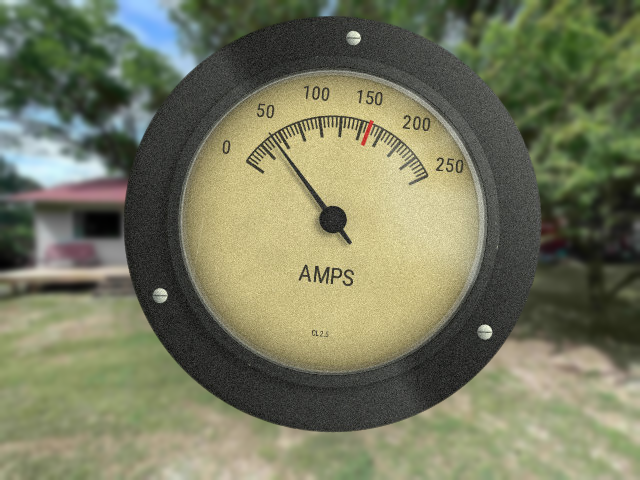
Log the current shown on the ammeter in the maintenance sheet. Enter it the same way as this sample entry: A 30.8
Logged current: A 40
